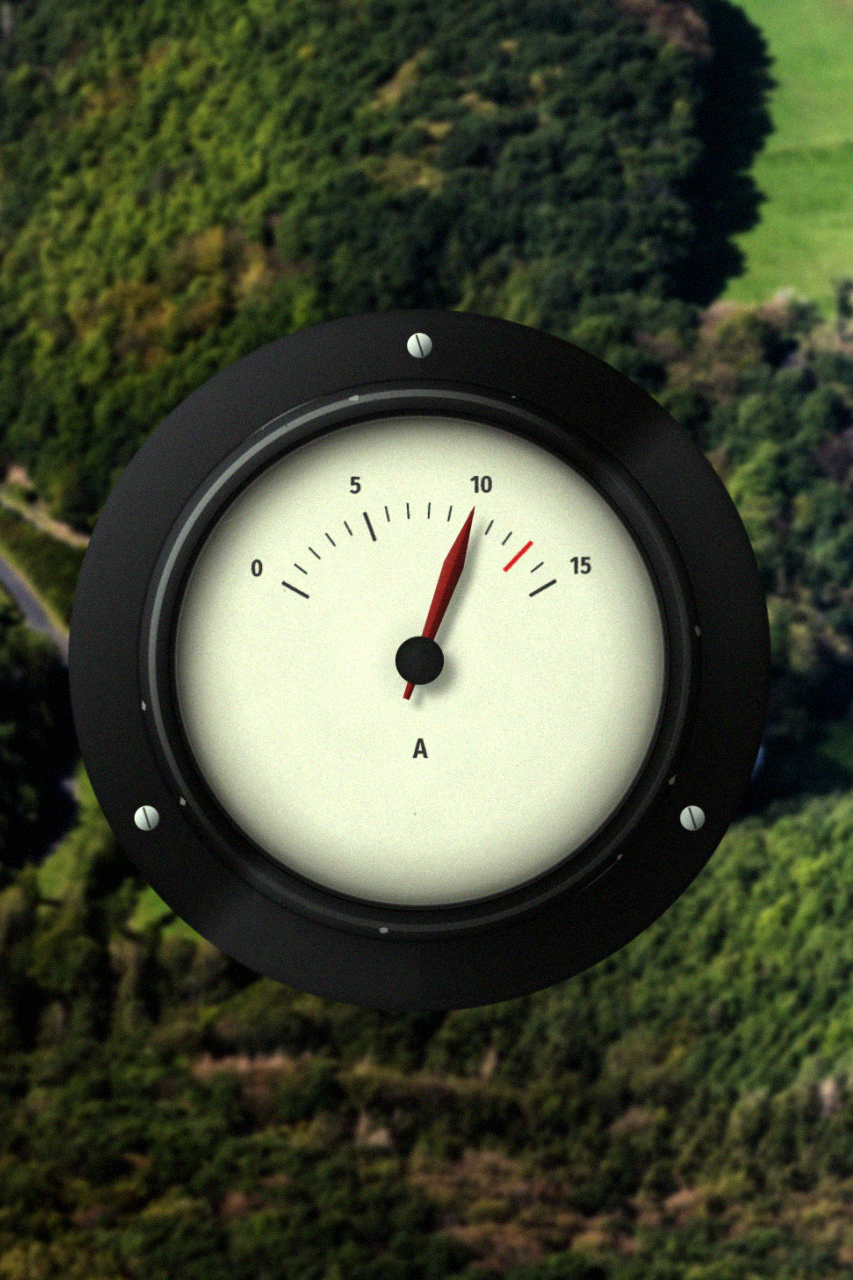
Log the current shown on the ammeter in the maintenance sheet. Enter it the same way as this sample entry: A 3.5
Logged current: A 10
